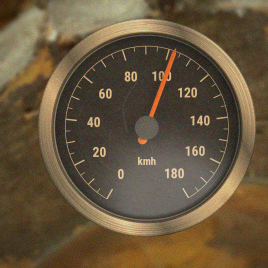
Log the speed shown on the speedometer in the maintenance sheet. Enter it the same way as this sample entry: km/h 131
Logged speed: km/h 102.5
